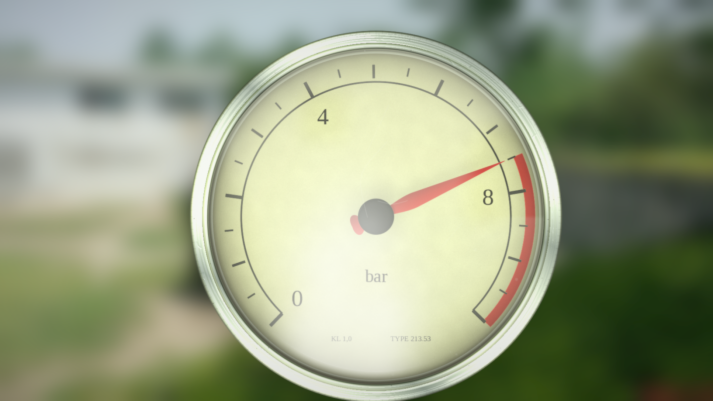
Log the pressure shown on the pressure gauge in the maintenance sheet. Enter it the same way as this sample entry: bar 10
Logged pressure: bar 7.5
